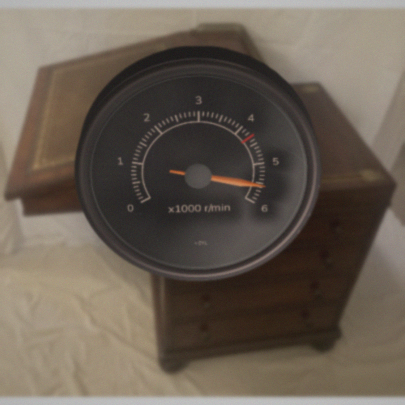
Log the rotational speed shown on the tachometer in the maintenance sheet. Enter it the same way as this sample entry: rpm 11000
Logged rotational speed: rpm 5500
